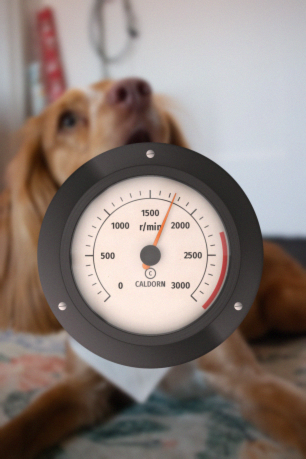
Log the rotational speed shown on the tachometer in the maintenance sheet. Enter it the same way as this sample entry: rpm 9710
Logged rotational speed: rpm 1750
